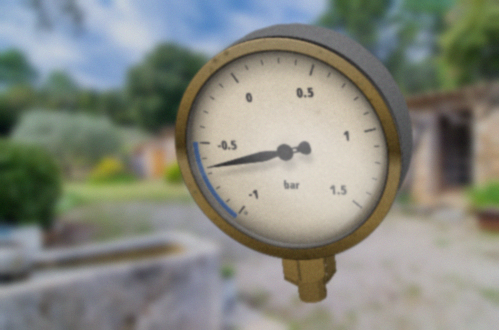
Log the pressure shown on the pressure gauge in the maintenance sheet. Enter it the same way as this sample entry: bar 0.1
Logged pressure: bar -0.65
